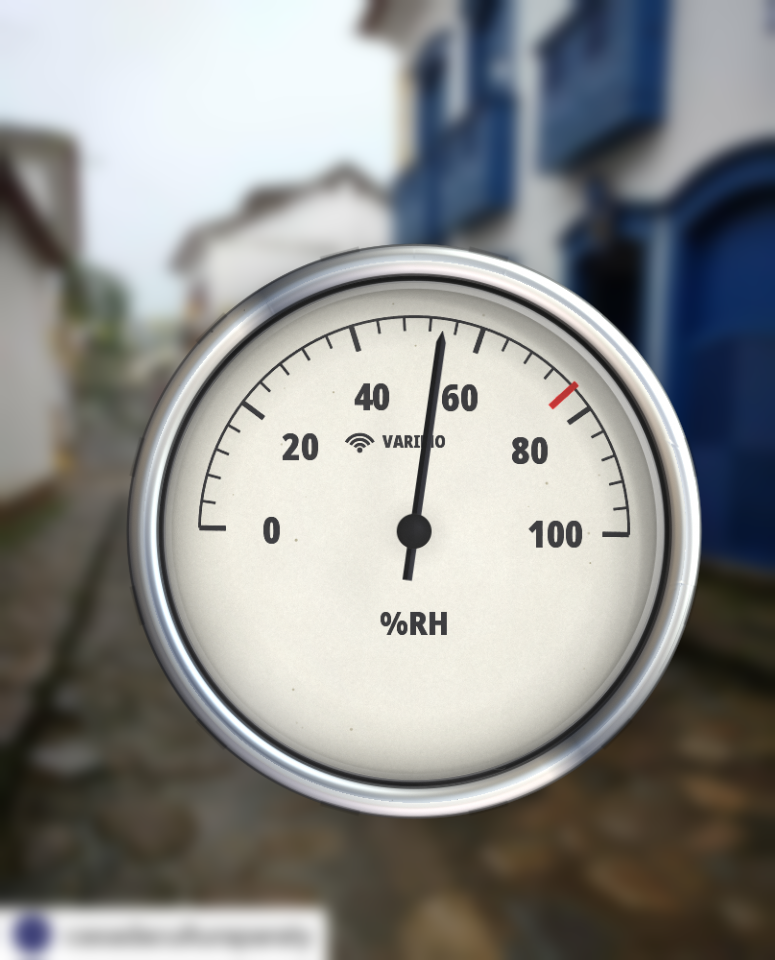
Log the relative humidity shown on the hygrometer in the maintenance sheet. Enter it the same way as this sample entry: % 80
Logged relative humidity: % 54
